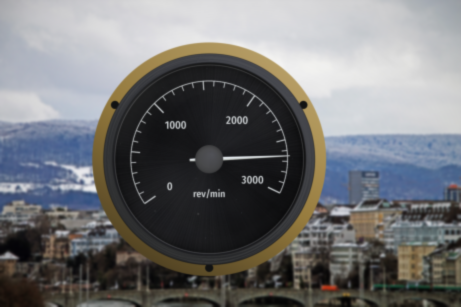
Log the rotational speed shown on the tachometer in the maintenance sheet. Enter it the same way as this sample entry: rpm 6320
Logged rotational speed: rpm 2650
